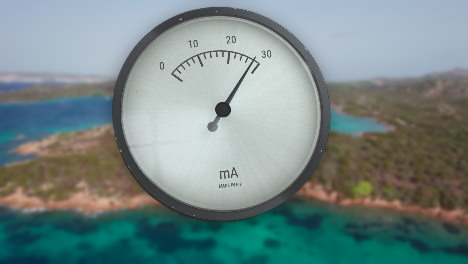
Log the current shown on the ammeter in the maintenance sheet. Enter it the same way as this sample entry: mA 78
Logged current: mA 28
